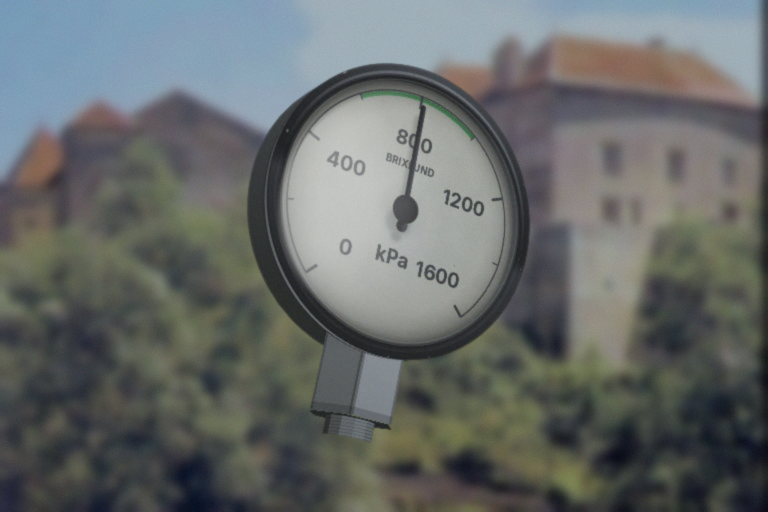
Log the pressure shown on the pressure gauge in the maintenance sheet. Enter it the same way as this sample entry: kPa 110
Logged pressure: kPa 800
